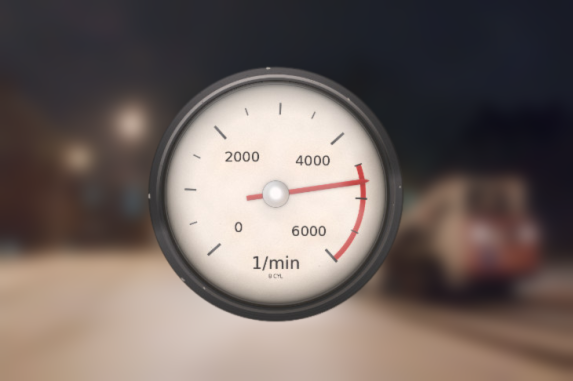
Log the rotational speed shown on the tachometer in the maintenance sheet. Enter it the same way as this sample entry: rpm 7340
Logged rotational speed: rpm 4750
